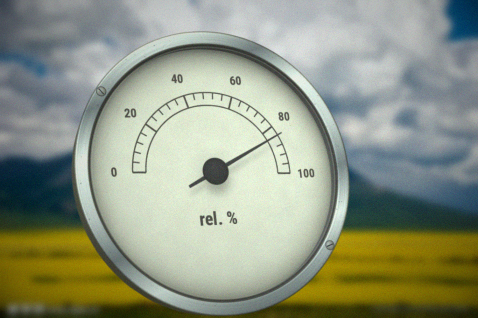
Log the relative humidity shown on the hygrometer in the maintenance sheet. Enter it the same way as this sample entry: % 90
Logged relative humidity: % 84
